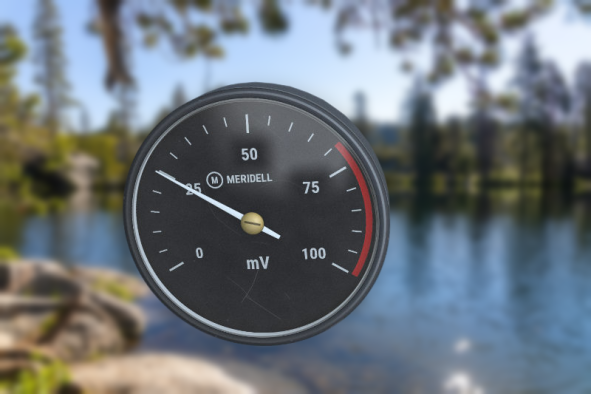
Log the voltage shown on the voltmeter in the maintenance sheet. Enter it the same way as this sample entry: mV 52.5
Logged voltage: mV 25
